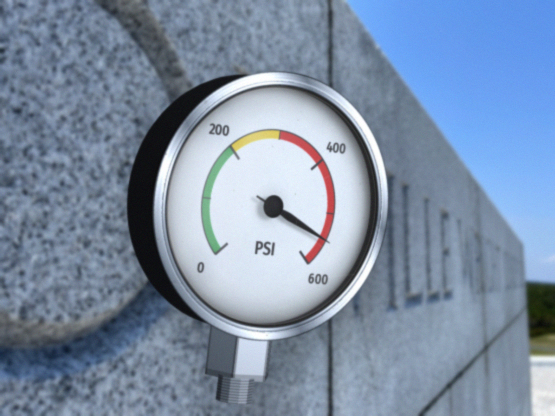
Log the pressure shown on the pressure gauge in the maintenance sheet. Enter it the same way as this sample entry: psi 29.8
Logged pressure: psi 550
